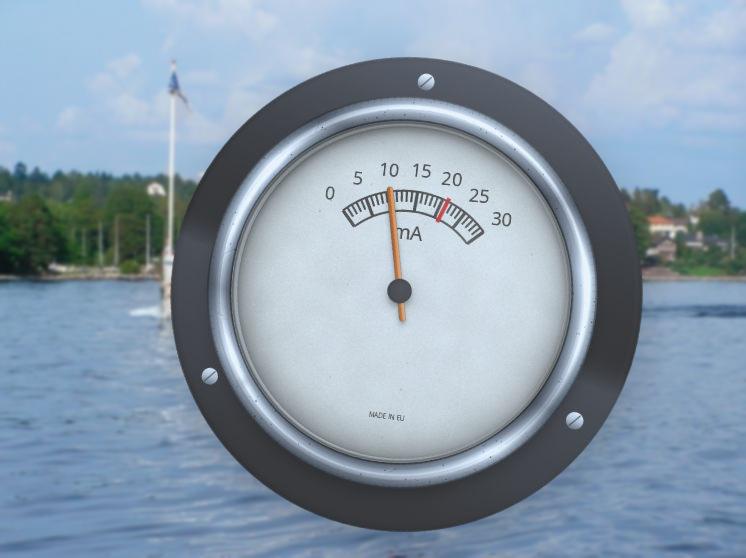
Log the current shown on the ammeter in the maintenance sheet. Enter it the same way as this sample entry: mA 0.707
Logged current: mA 10
